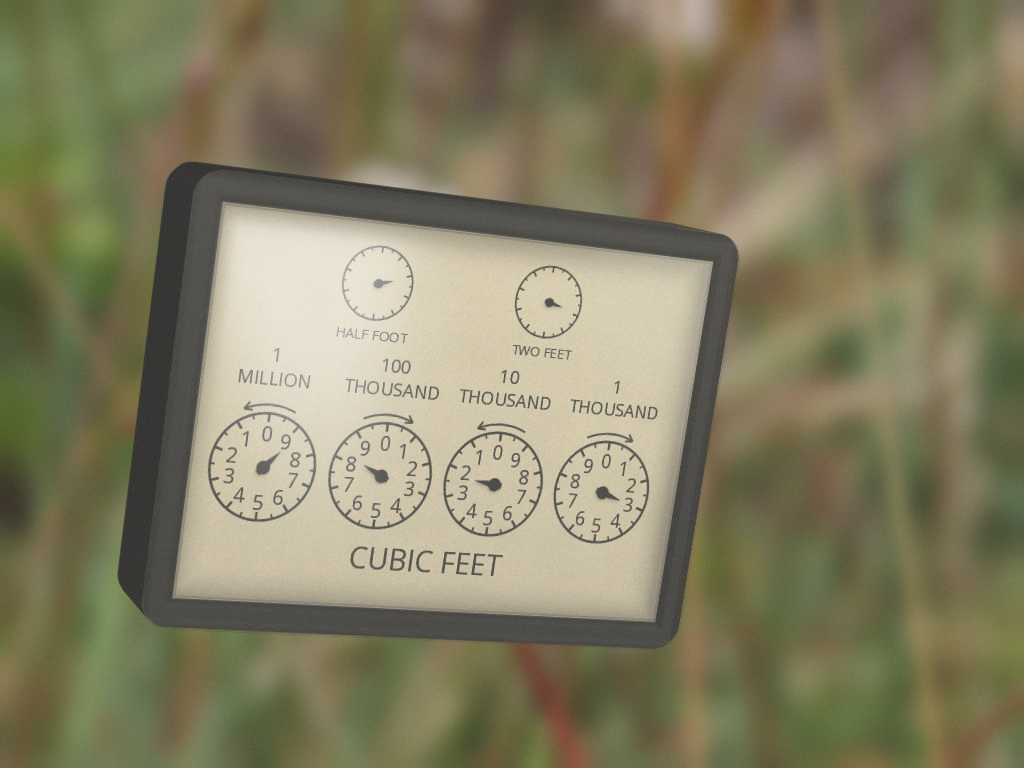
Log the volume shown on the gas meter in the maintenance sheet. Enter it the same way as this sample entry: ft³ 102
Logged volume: ft³ 882300
